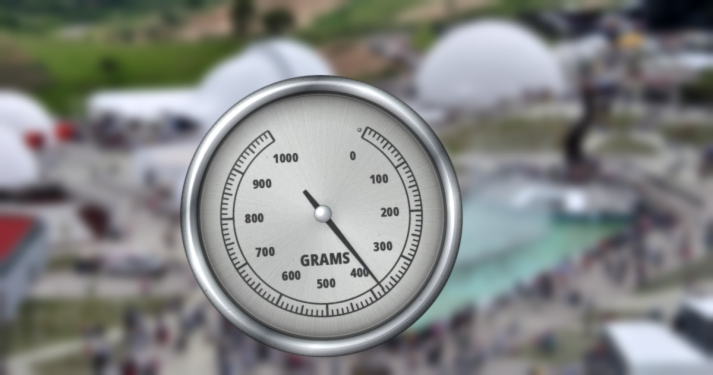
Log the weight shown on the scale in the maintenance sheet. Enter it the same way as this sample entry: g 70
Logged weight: g 380
